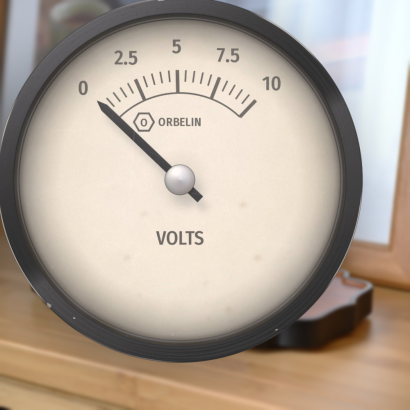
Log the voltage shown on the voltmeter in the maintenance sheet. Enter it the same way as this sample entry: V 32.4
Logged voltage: V 0
